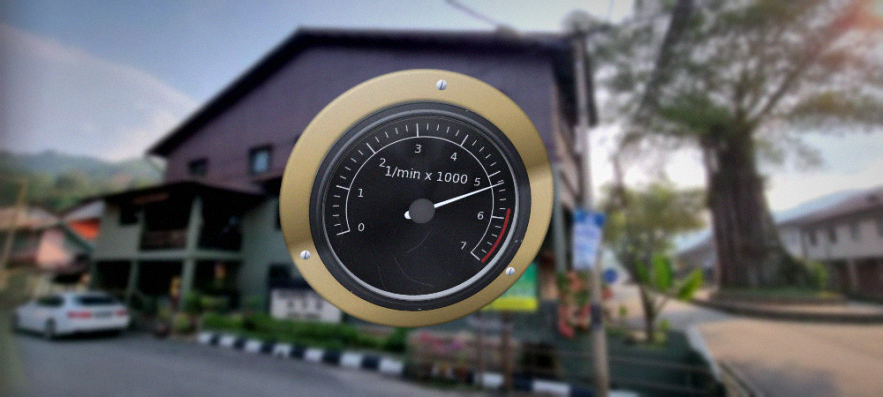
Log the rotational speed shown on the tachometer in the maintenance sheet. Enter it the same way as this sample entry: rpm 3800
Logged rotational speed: rpm 5200
